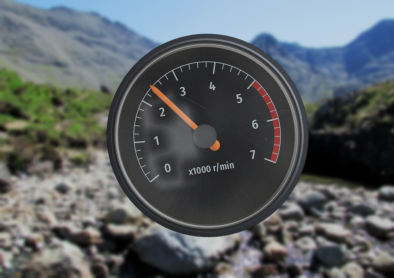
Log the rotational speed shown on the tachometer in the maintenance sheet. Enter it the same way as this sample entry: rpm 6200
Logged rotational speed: rpm 2400
